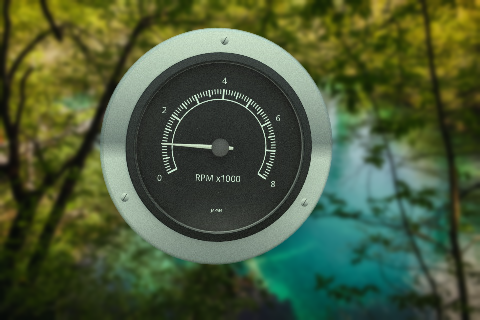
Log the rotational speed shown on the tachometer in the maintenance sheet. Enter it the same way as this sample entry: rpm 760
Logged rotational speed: rpm 1000
